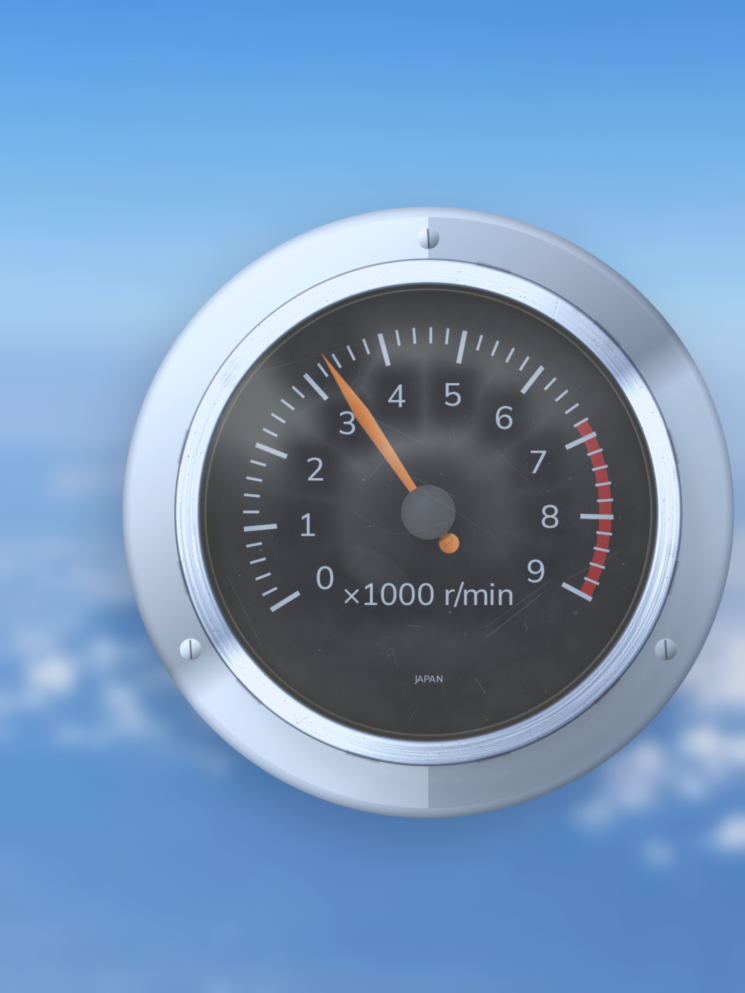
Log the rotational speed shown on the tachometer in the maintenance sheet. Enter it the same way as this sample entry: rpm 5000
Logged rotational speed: rpm 3300
